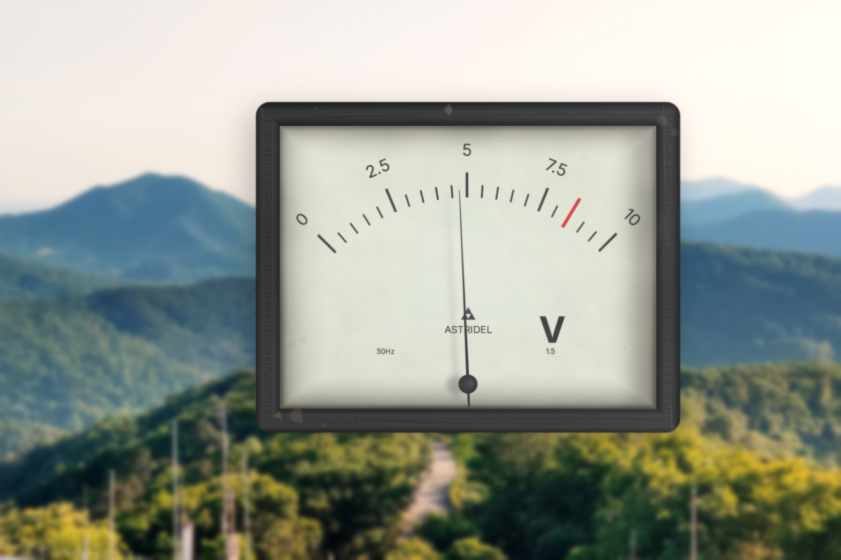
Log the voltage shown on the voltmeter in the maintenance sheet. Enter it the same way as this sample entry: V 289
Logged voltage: V 4.75
